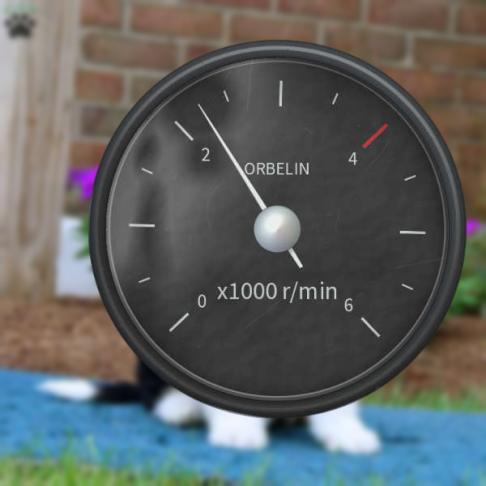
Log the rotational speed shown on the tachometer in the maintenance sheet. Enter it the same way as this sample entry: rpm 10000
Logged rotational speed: rpm 2250
